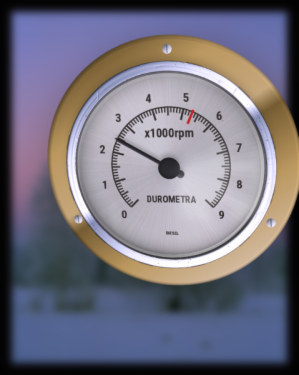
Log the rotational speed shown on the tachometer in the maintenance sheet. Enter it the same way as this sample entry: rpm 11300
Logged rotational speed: rpm 2500
